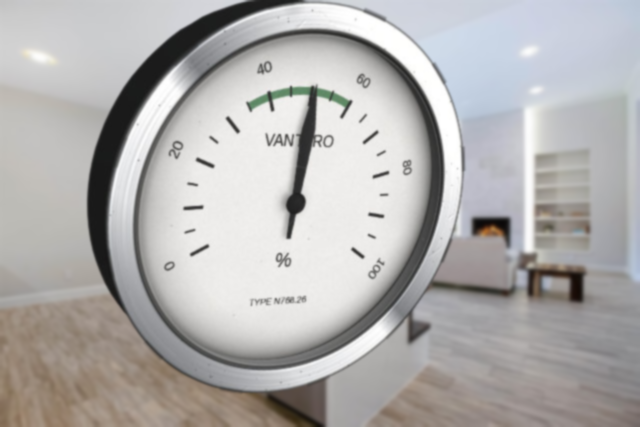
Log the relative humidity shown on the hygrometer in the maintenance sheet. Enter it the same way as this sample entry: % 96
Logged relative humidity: % 50
